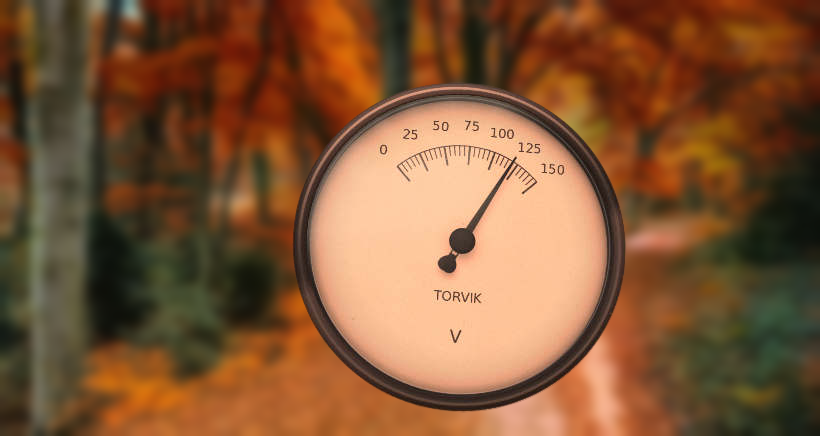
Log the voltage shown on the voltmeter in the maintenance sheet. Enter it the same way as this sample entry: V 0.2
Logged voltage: V 120
